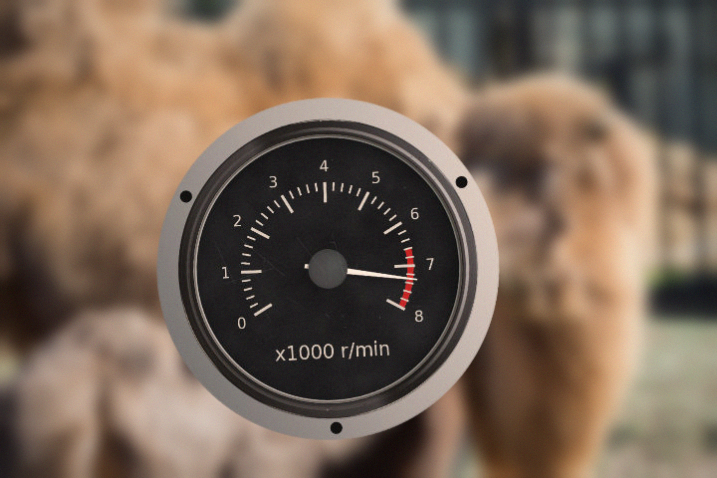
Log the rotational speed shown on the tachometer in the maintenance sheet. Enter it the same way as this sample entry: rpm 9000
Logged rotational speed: rpm 7300
